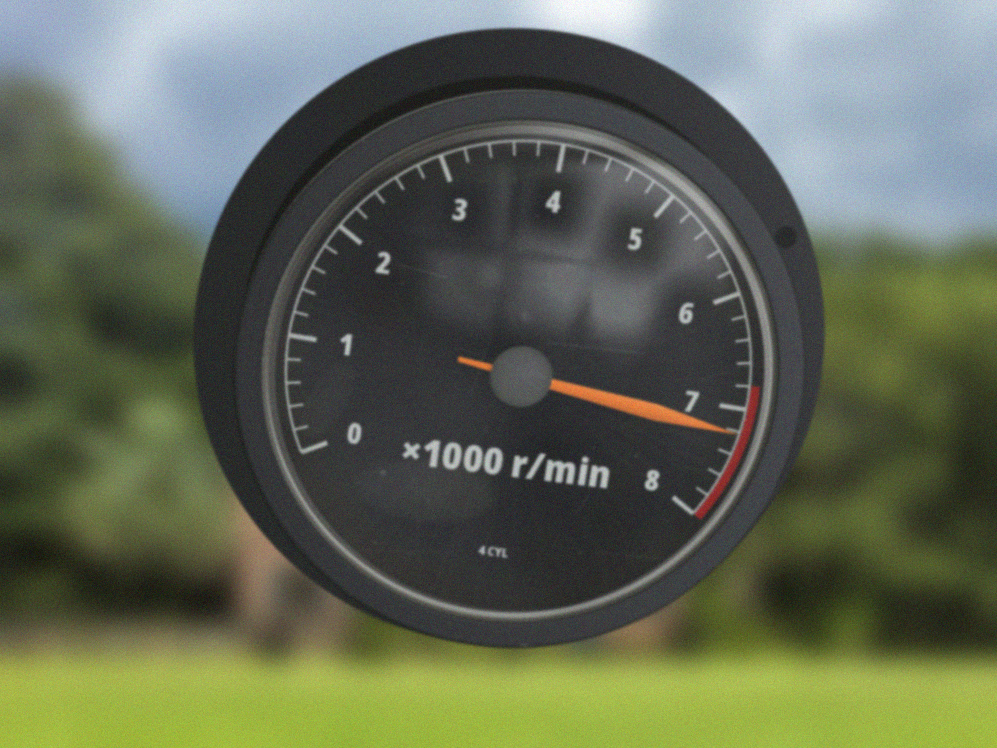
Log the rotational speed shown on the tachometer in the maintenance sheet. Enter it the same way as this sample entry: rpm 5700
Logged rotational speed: rpm 7200
